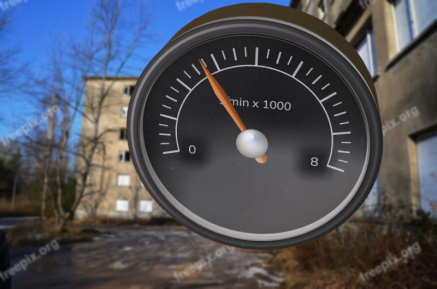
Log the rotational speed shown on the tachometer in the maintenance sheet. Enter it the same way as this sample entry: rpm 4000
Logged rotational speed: rpm 2750
